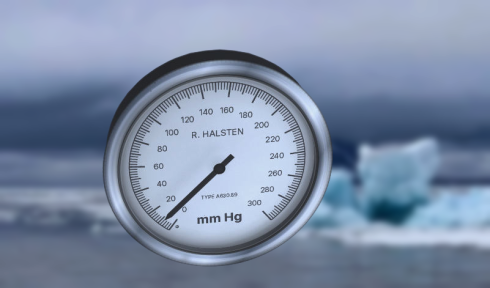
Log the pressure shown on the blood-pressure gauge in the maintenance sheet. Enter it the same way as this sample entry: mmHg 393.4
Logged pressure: mmHg 10
